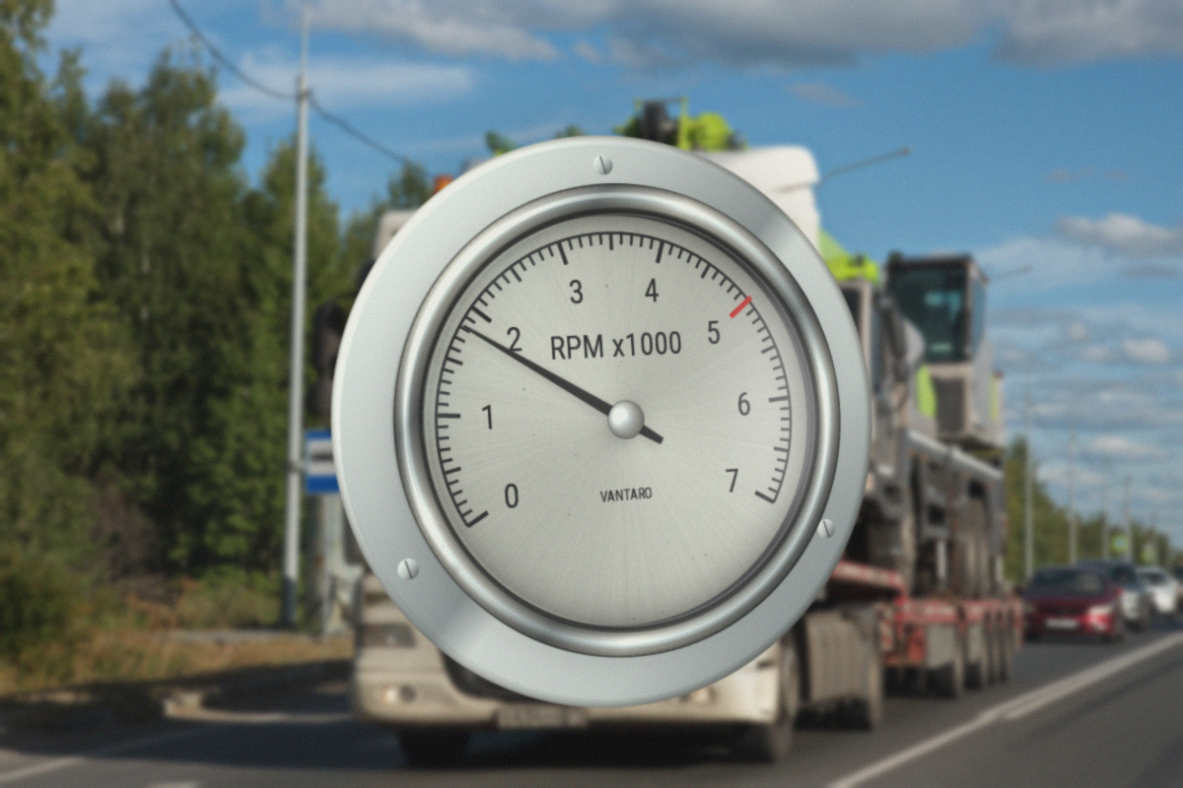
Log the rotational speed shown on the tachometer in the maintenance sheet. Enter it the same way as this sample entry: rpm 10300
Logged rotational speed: rpm 1800
